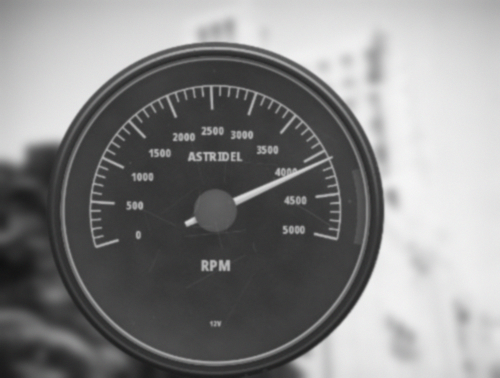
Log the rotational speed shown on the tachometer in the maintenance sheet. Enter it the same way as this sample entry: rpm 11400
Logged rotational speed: rpm 4100
